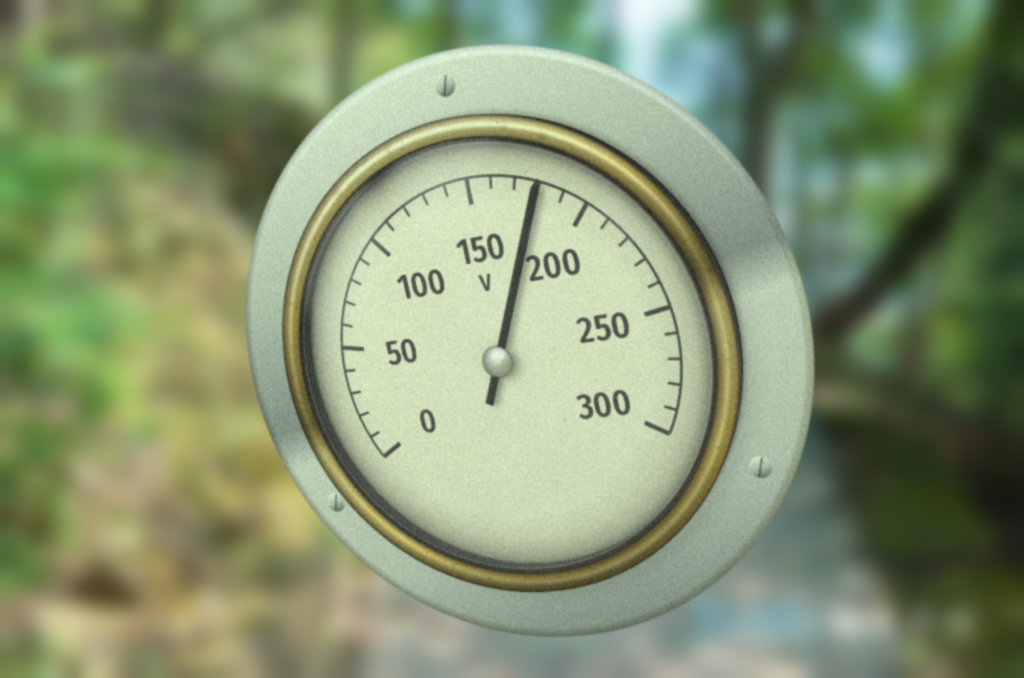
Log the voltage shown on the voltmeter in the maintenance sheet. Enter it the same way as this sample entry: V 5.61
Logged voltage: V 180
